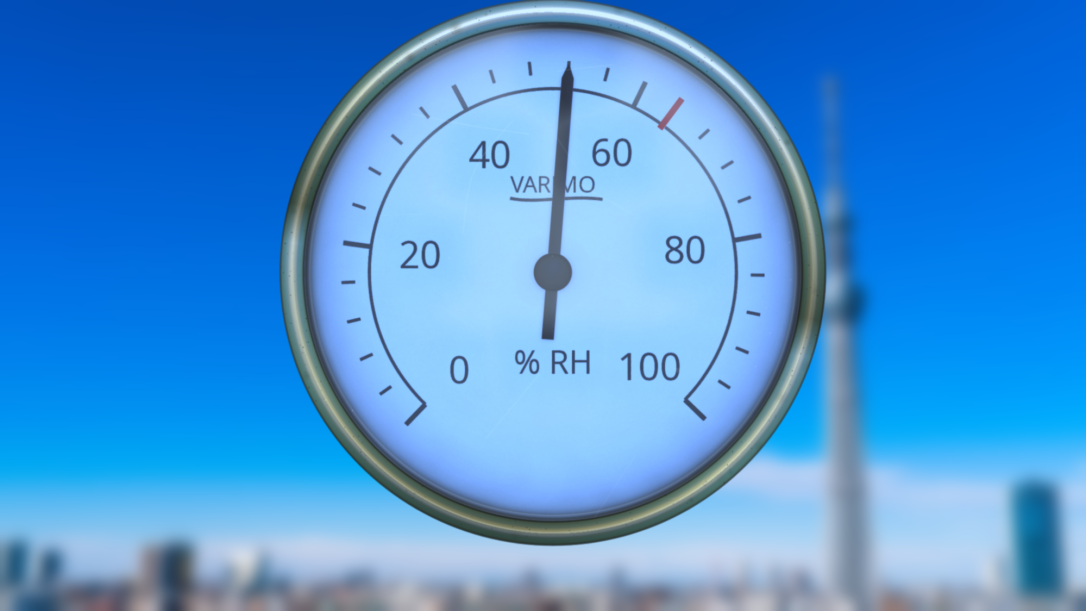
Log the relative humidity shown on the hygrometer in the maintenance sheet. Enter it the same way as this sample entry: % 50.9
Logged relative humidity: % 52
